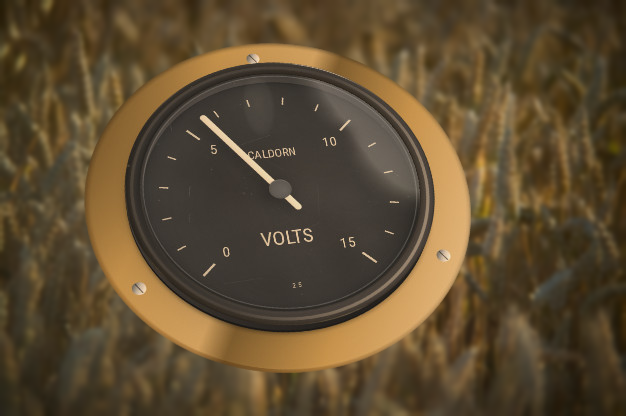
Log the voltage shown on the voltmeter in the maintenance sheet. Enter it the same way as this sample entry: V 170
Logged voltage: V 5.5
